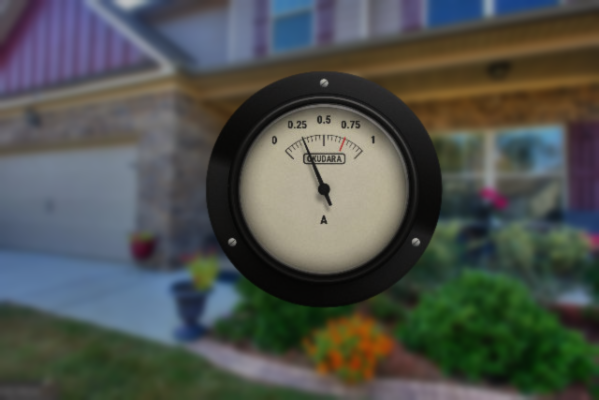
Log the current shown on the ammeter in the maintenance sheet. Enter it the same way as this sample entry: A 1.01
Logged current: A 0.25
